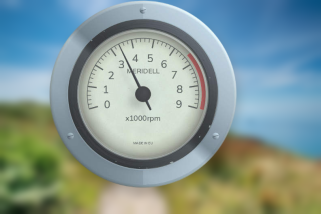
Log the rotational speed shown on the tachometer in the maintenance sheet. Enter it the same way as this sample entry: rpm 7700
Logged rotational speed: rpm 3400
